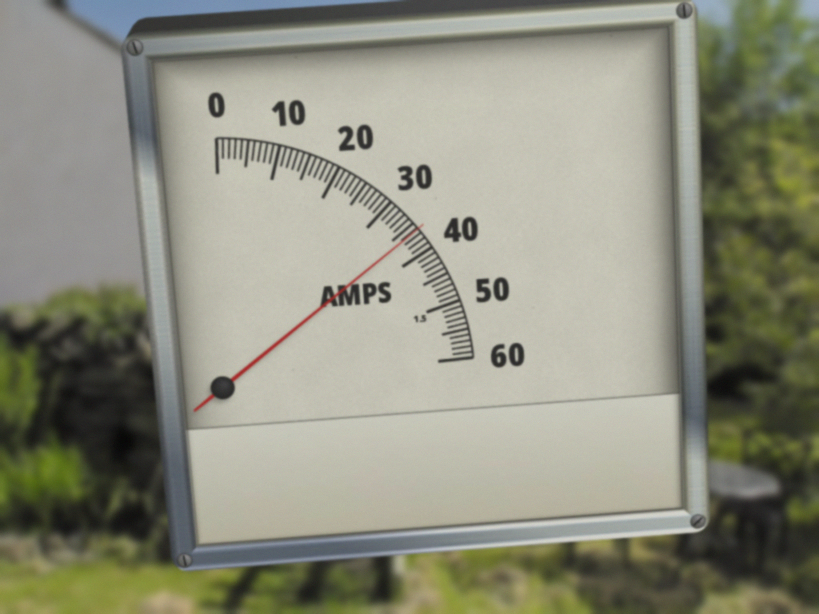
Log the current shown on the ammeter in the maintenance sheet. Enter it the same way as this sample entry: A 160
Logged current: A 36
